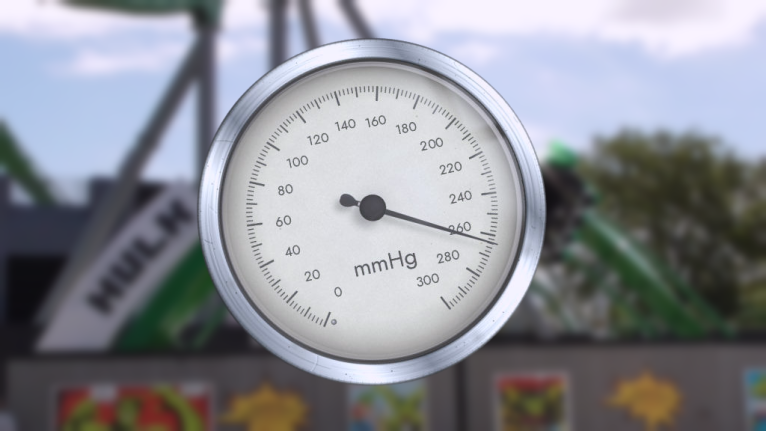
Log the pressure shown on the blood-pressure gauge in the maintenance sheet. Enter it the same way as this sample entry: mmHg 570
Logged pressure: mmHg 264
